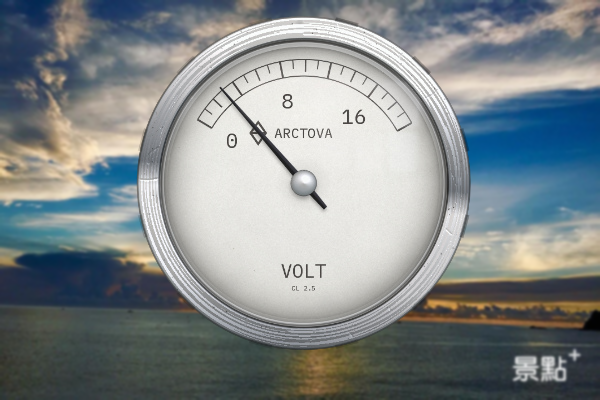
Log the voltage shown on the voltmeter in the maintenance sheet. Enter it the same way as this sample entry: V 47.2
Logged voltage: V 3
